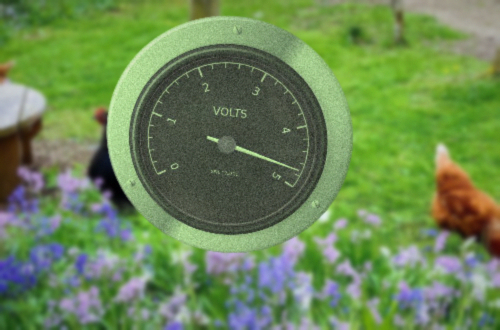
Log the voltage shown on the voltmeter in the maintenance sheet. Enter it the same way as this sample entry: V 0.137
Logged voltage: V 4.7
